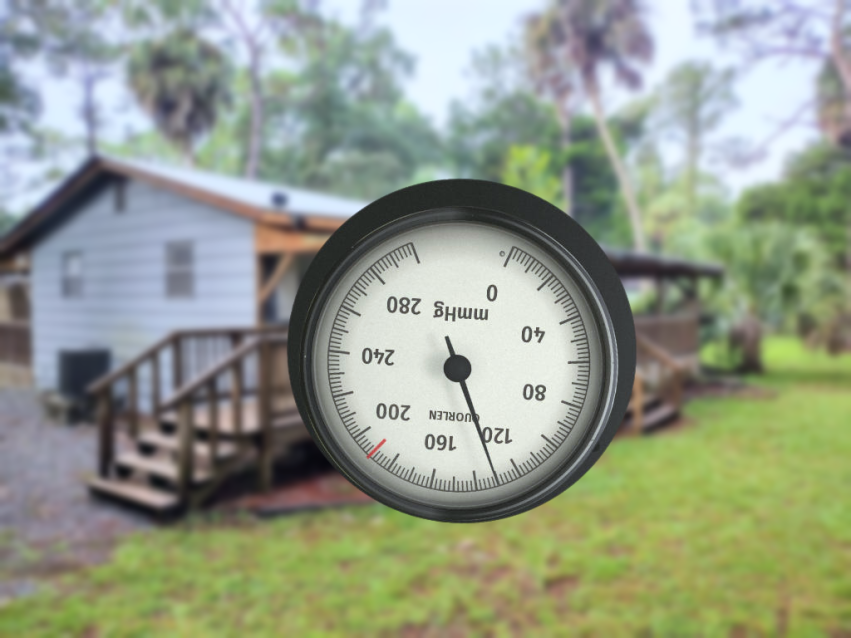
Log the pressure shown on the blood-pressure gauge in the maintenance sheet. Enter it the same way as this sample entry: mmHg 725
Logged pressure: mmHg 130
